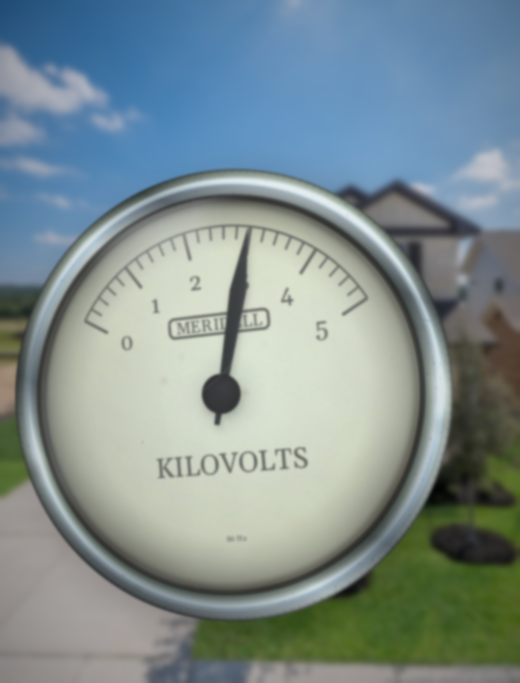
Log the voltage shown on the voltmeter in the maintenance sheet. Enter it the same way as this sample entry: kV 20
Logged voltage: kV 3
